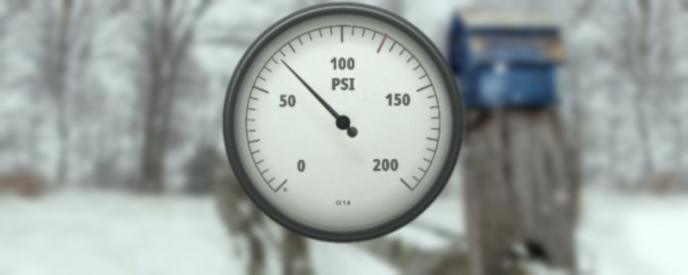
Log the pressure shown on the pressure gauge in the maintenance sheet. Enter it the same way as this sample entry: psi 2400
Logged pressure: psi 67.5
